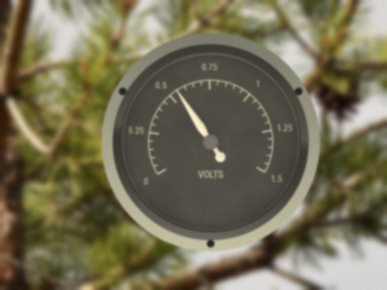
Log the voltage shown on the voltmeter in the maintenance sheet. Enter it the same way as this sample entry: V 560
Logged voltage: V 0.55
